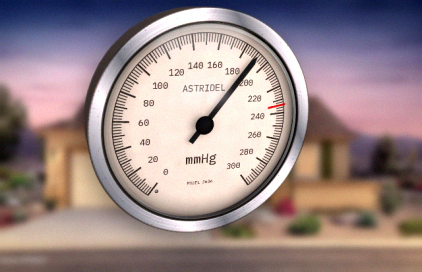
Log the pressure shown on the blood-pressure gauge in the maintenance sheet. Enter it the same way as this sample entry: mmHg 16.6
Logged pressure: mmHg 190
